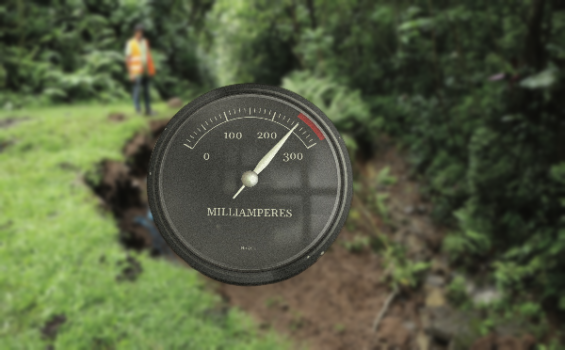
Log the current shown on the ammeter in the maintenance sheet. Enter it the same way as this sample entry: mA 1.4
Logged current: mA 250
